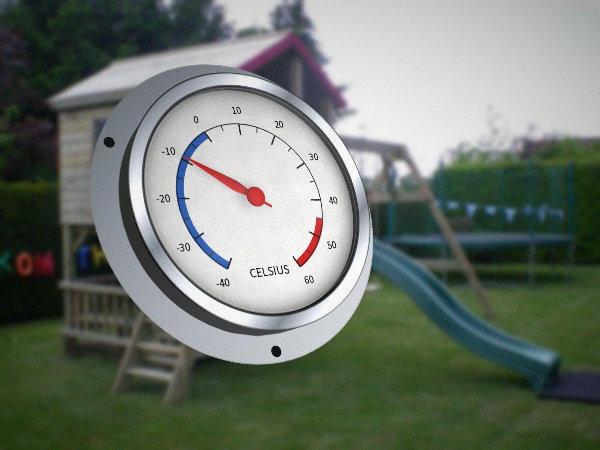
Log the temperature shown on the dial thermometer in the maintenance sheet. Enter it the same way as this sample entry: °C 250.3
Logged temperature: °C -10
